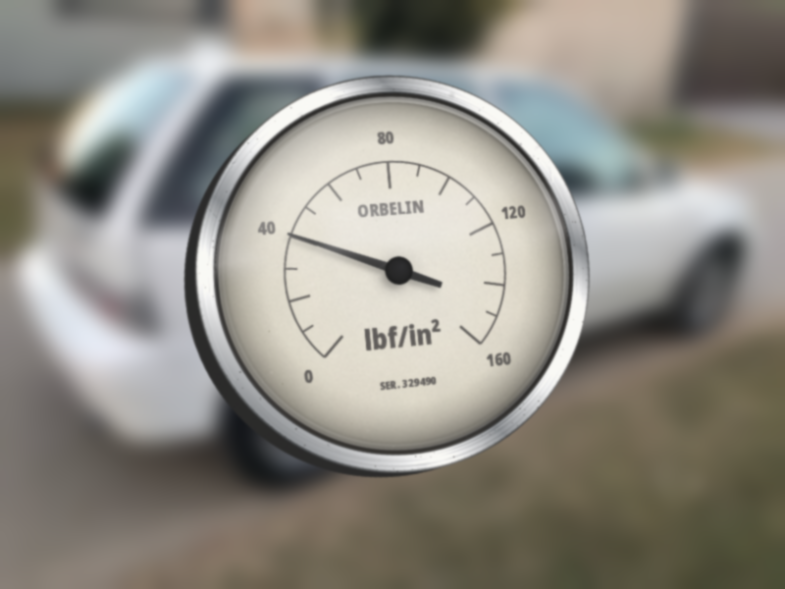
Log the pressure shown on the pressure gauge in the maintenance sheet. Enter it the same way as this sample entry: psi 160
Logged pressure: psi 40
